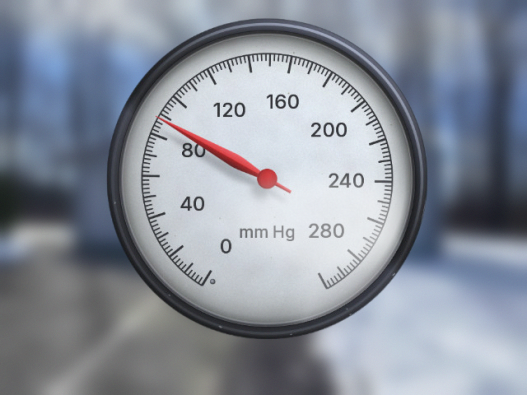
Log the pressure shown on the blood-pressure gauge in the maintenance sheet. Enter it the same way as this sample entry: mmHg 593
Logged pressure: mmHg 88
